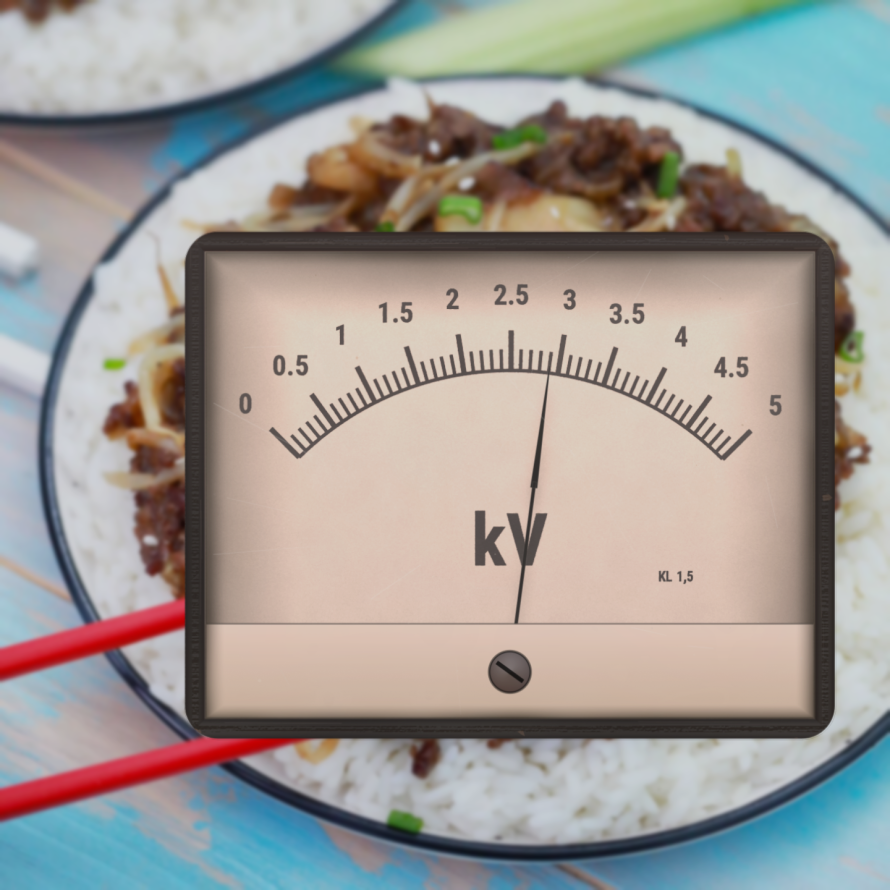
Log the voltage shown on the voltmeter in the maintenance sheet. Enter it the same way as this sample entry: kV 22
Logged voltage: kV 2.9
